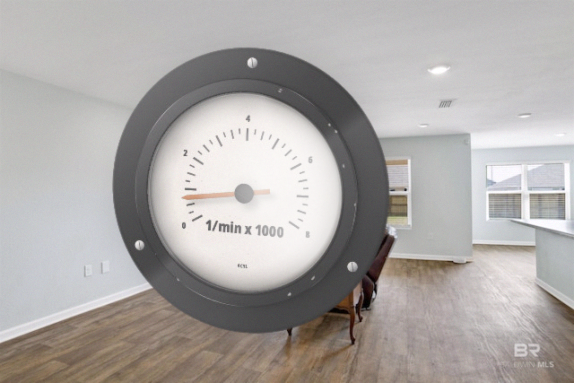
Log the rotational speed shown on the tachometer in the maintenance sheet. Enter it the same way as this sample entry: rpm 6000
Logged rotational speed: rpm 750
